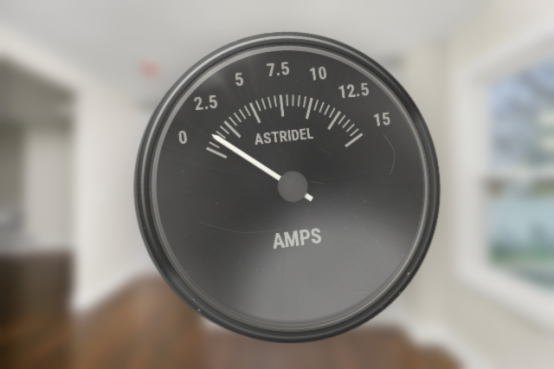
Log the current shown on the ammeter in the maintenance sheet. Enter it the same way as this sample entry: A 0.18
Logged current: A 1
